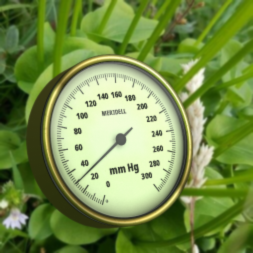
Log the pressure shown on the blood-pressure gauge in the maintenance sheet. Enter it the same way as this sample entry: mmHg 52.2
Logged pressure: mmHg 30
